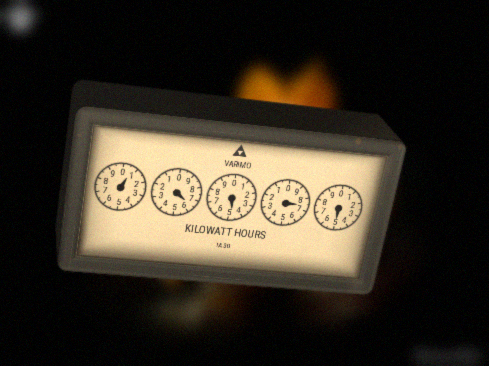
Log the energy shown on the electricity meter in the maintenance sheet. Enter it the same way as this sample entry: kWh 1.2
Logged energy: kWh 6475
